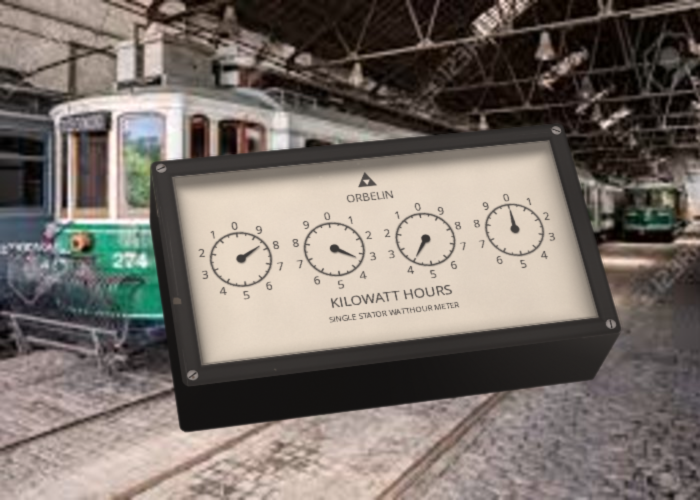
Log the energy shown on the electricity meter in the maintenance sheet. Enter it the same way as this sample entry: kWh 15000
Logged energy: kWh 8340
